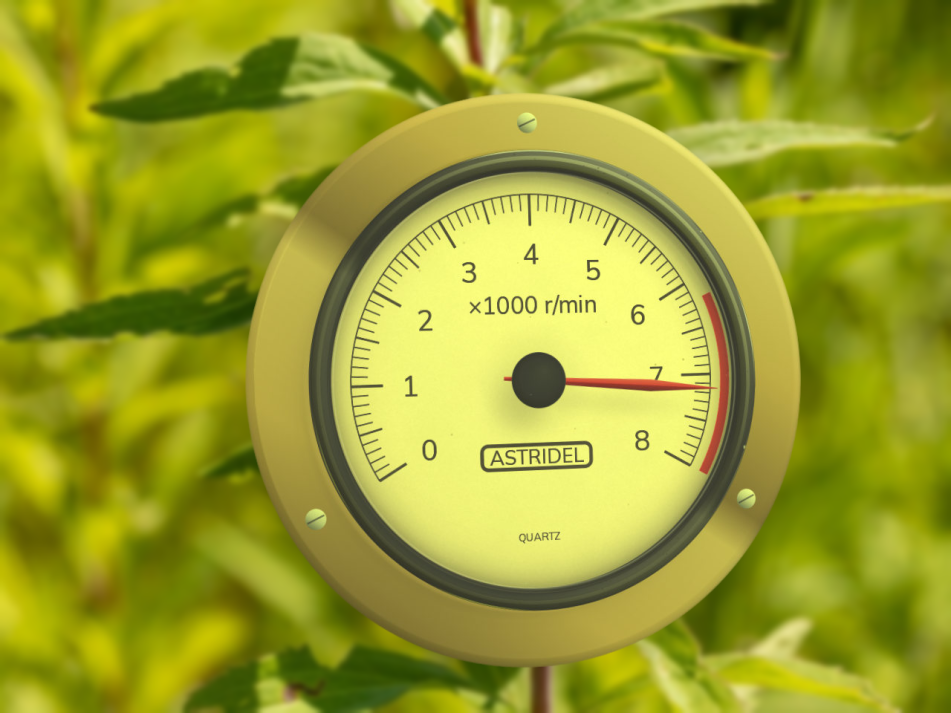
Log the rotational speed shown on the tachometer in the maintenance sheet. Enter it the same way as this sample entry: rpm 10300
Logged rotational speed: rpm 7150
